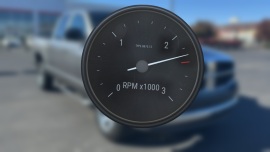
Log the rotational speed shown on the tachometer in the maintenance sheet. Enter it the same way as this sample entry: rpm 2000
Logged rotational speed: rpm 2300
